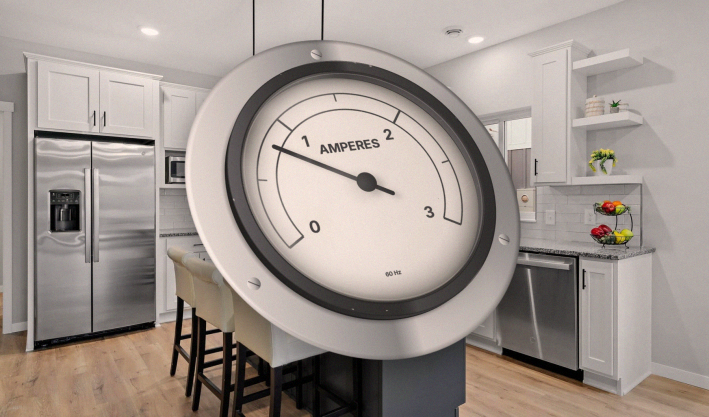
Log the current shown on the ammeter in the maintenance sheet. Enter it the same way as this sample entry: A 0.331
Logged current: A 0.75
